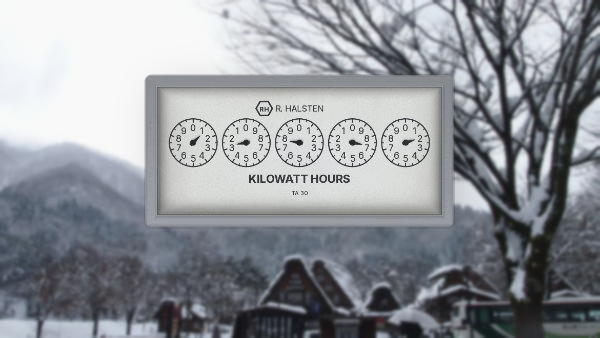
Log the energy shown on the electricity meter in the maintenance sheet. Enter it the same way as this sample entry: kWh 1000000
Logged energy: kWh 12772
